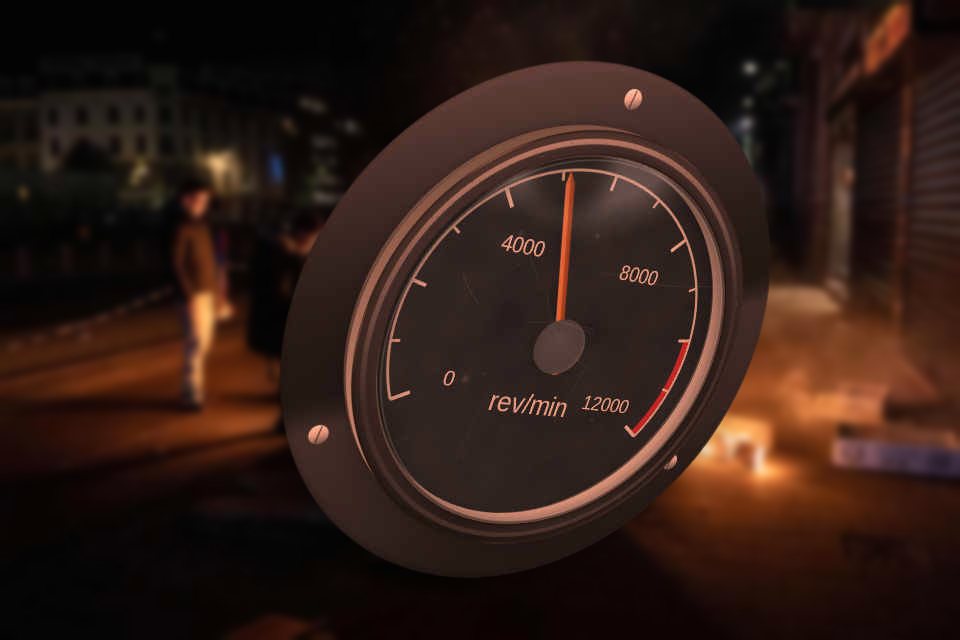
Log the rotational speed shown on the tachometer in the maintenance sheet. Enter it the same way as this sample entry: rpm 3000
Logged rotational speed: rpm 5000
